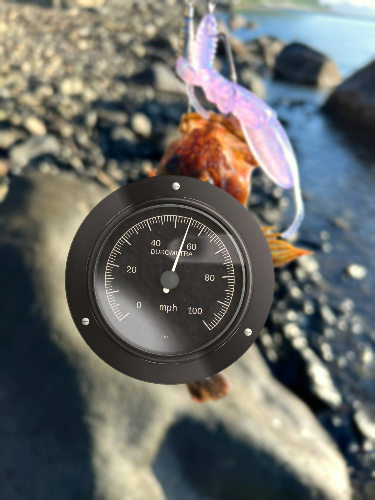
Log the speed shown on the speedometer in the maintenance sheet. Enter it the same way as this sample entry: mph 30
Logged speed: mph 55
